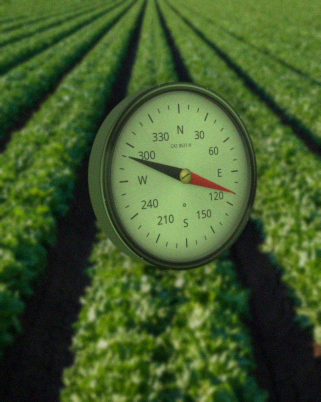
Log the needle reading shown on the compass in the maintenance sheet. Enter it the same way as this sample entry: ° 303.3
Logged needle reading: ° 110
